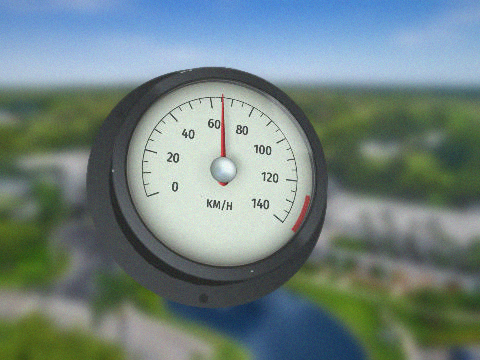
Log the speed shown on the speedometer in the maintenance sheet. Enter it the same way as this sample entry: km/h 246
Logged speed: km/h 65
